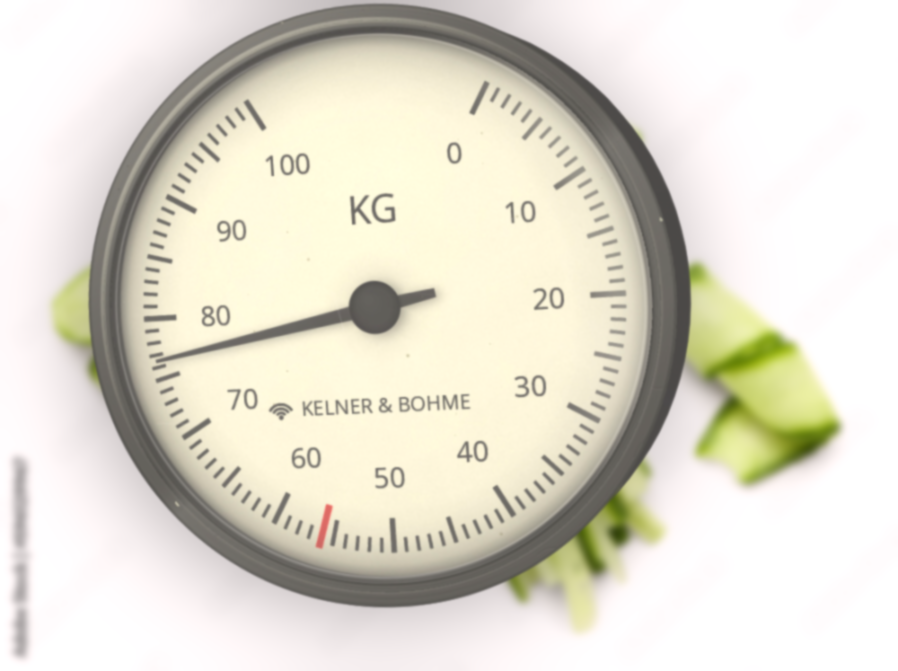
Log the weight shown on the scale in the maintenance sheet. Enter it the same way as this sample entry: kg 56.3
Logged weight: kg 76.5
